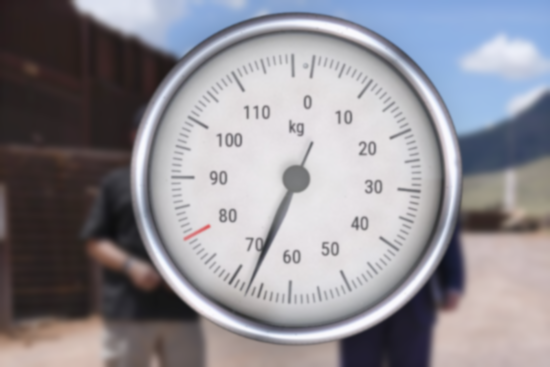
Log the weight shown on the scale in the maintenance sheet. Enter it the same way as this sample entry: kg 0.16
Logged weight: kg 67
